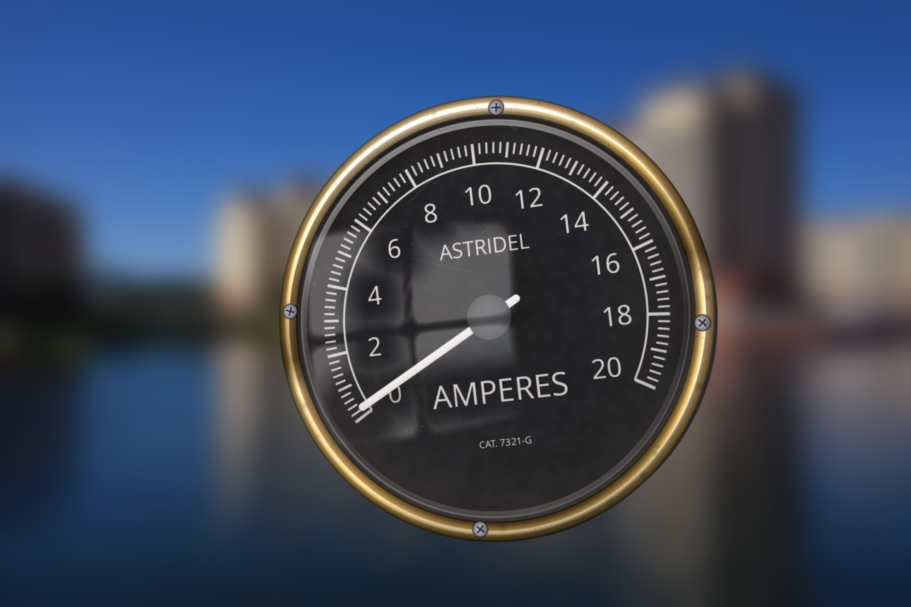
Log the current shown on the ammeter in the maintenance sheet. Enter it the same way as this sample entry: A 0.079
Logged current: A 0.2
